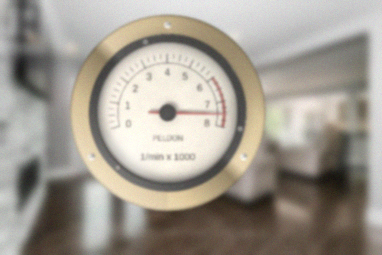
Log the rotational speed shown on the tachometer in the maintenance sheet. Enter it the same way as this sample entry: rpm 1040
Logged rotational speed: rpm 7500
